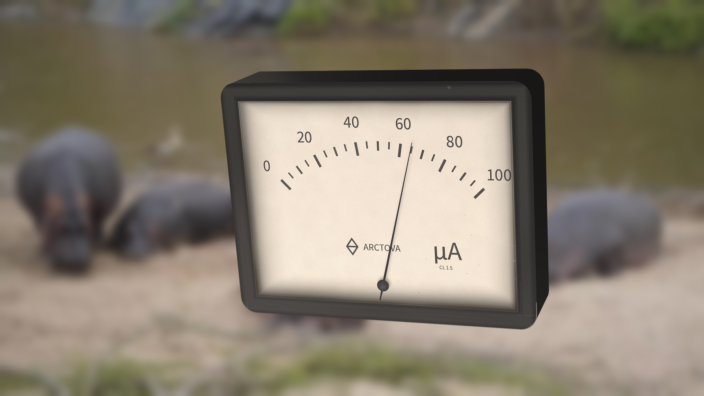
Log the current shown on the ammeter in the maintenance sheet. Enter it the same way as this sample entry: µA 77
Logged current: µA 65
